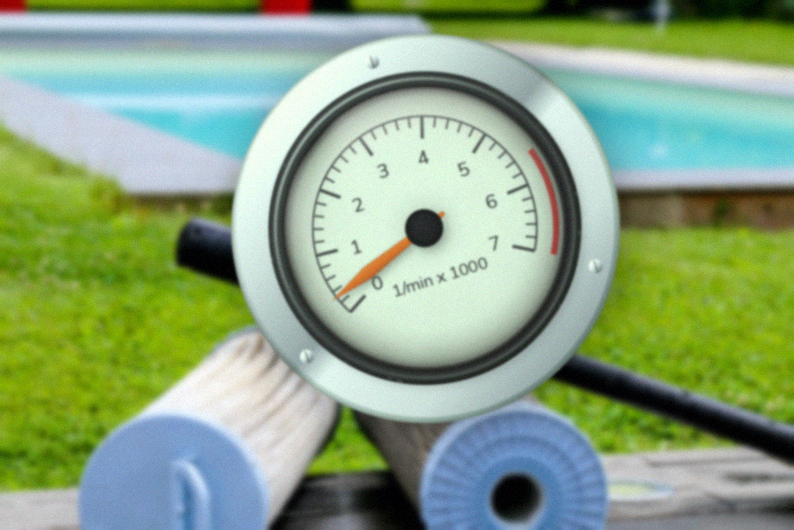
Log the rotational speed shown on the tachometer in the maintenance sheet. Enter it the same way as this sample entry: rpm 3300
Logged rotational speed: rpm 300
